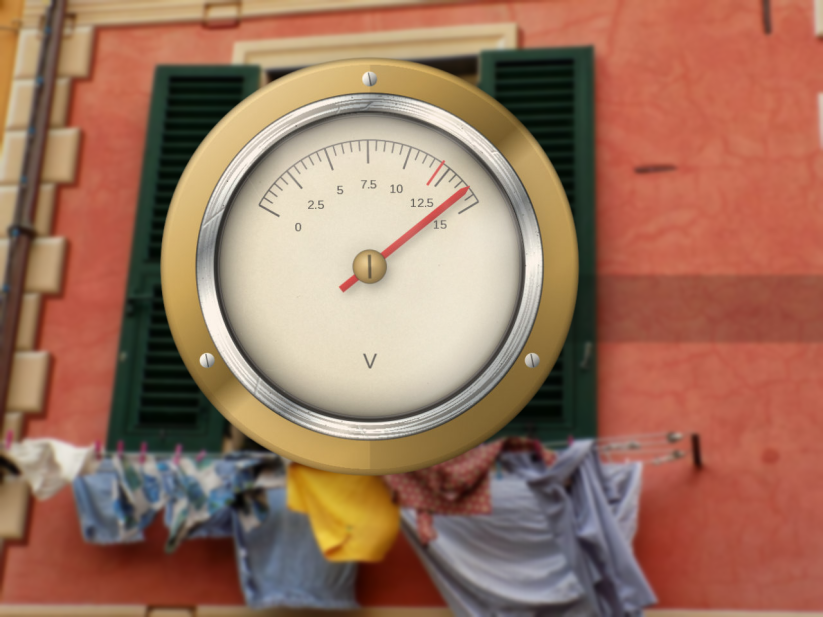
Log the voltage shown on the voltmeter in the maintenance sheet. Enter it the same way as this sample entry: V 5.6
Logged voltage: V 14
